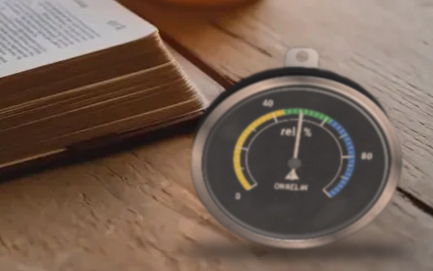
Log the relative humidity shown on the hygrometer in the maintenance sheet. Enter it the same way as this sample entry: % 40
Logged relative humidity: % 50
